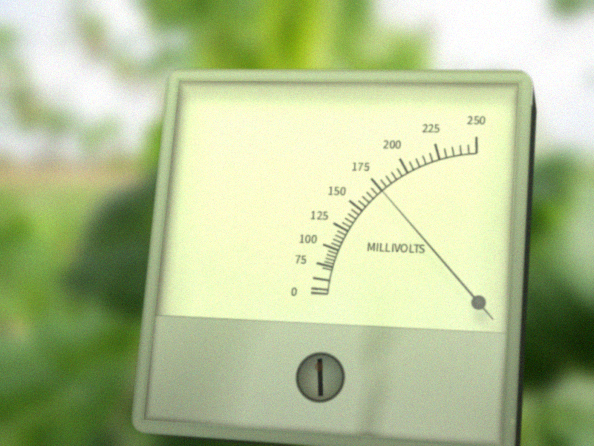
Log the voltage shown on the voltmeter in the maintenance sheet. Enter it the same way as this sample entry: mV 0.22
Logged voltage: mV 175
